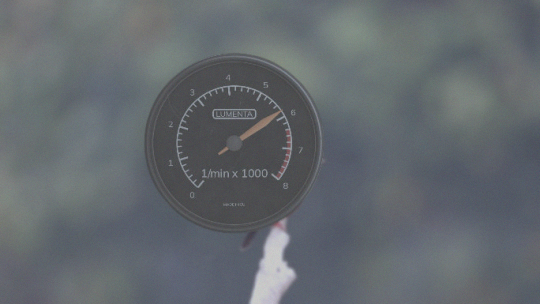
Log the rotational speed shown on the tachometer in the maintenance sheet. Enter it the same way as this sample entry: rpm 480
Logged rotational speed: rpm 5800
